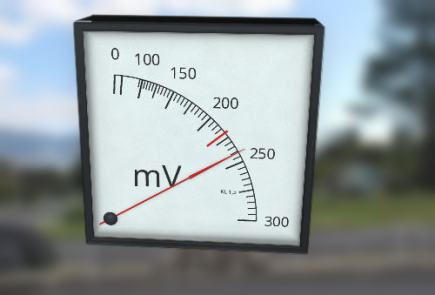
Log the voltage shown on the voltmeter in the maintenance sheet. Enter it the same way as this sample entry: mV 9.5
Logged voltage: mV 240
